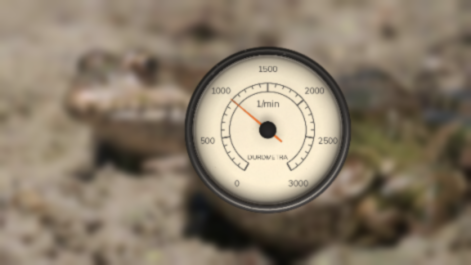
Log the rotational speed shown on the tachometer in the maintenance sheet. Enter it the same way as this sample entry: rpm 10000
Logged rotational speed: rpm 1000
